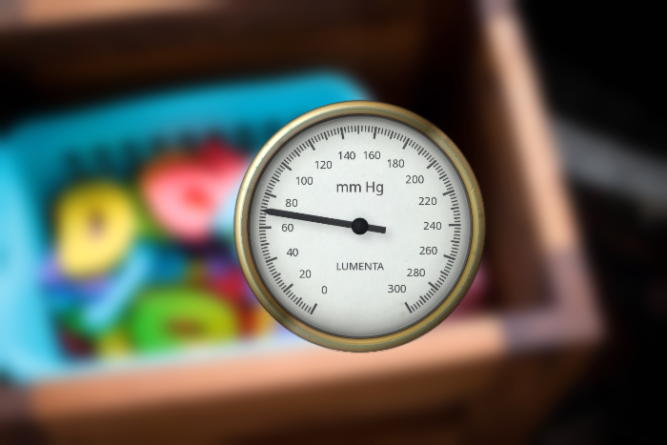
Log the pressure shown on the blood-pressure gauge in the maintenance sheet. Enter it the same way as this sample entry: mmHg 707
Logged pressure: mmHg 70
